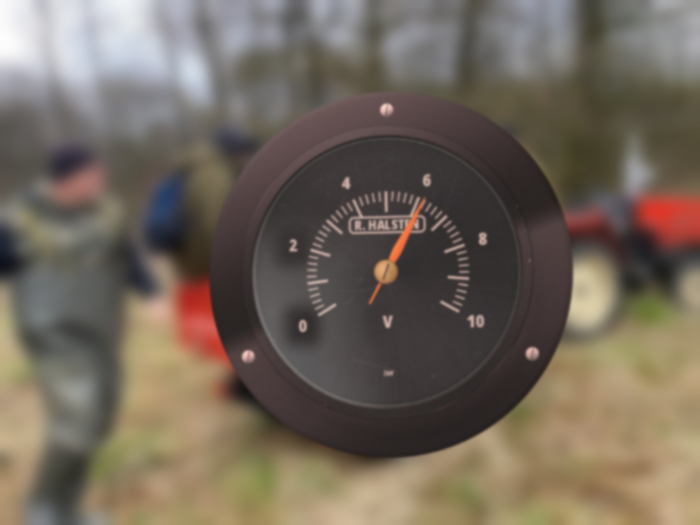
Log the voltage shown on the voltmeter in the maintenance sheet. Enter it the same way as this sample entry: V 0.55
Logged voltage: V 6.2
